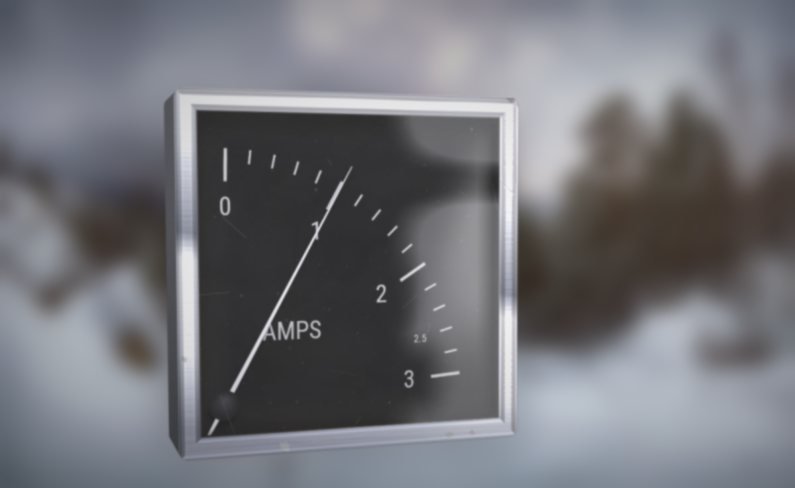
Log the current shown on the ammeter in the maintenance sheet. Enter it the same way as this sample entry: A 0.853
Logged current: A 1
